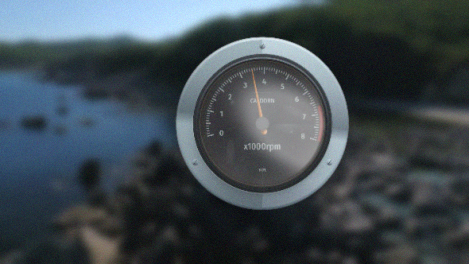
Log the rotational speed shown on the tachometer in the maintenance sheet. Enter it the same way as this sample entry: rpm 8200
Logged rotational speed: rpm 3500
